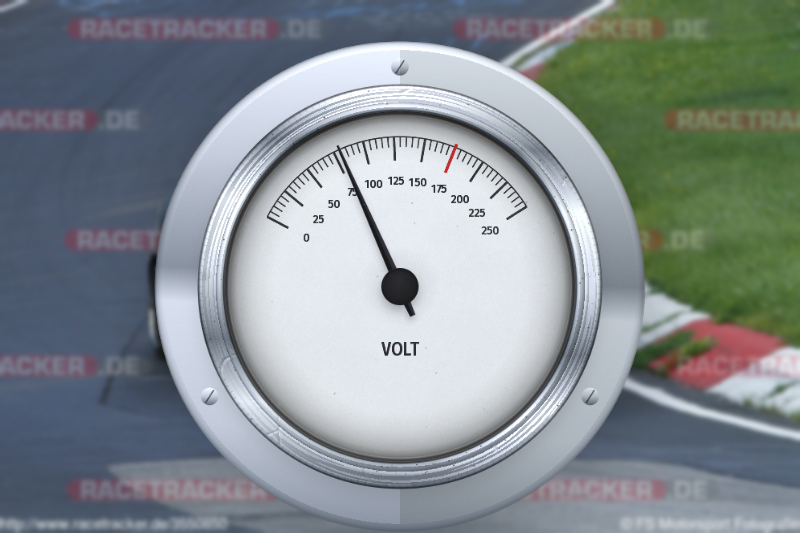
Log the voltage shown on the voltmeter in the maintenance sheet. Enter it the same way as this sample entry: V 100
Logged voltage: V 80
